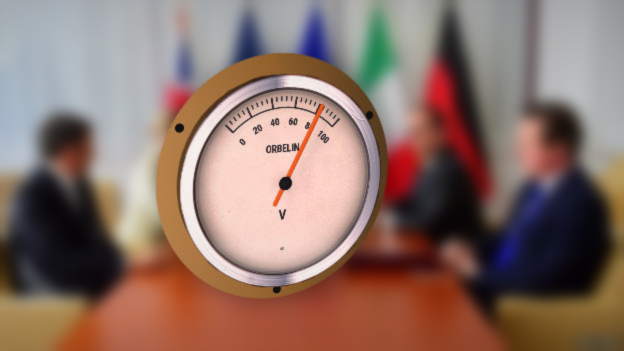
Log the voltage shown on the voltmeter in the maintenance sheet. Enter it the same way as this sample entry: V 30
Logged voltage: V 80
